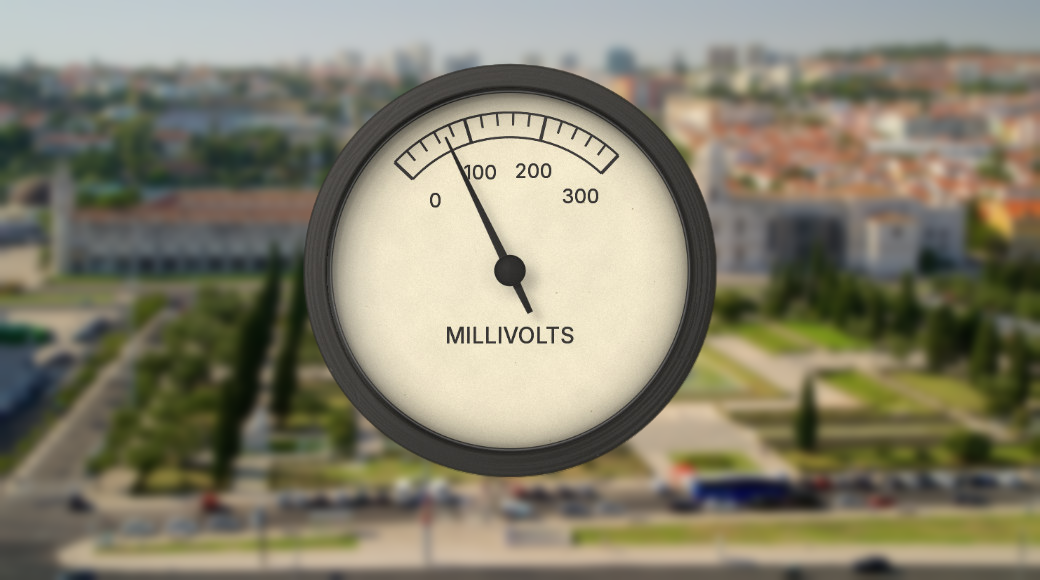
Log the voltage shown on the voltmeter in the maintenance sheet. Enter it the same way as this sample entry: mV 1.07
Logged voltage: mV 70
